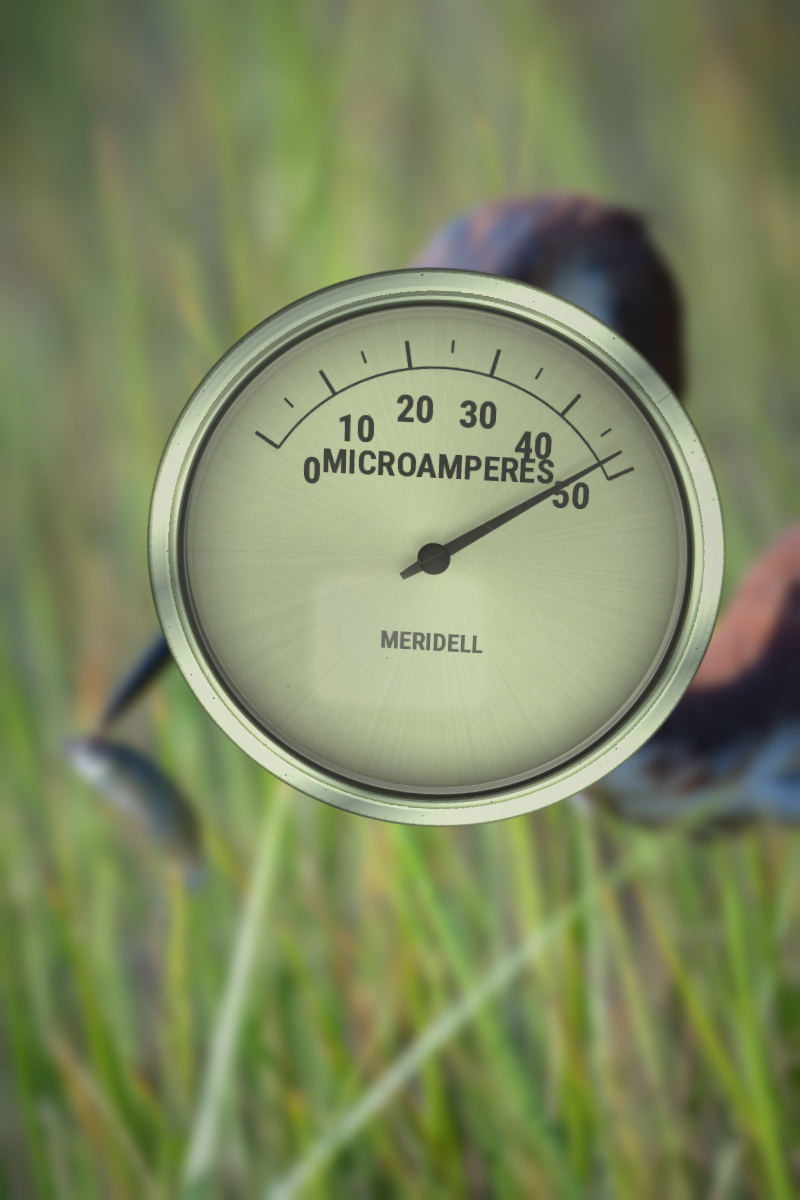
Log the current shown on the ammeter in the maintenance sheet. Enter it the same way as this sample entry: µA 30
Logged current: µA 47.5
